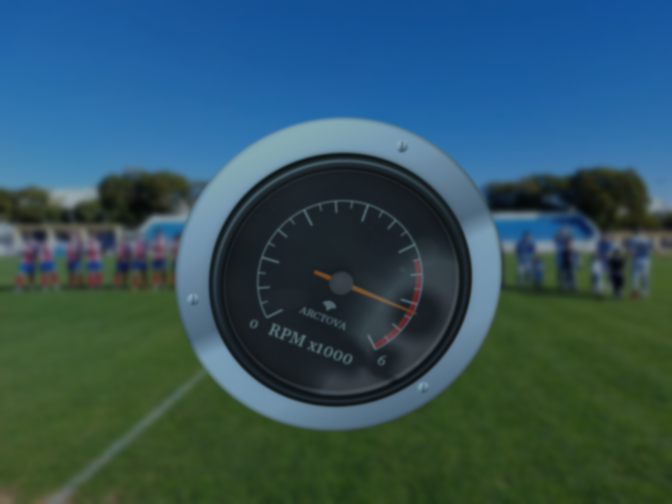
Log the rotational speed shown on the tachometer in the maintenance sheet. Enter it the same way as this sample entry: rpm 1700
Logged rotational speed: rpm 5125
